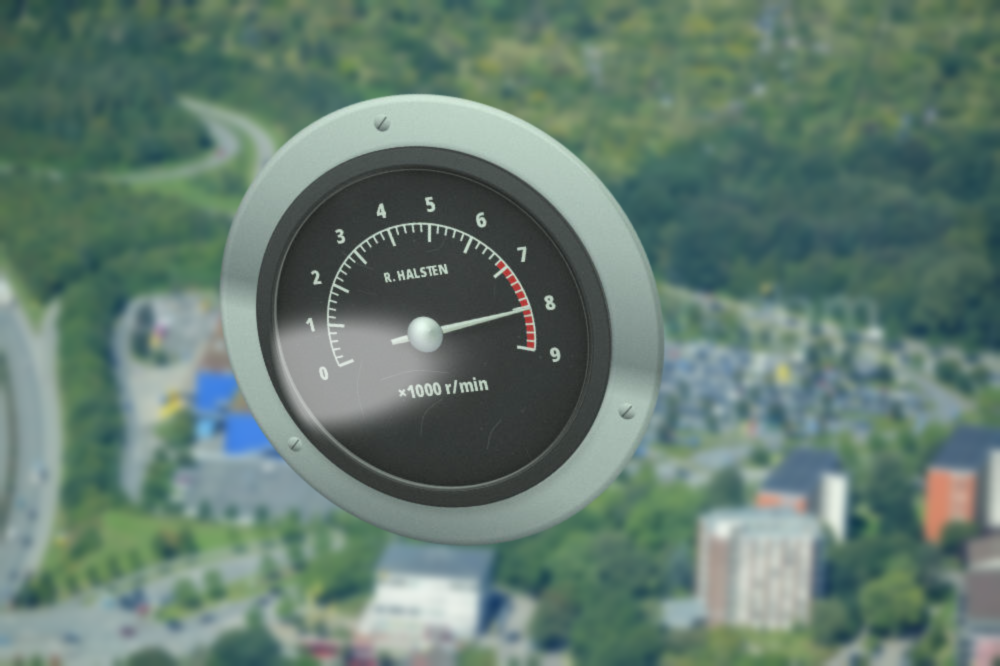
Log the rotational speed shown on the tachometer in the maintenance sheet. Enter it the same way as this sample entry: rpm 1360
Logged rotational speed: rpm 8000
